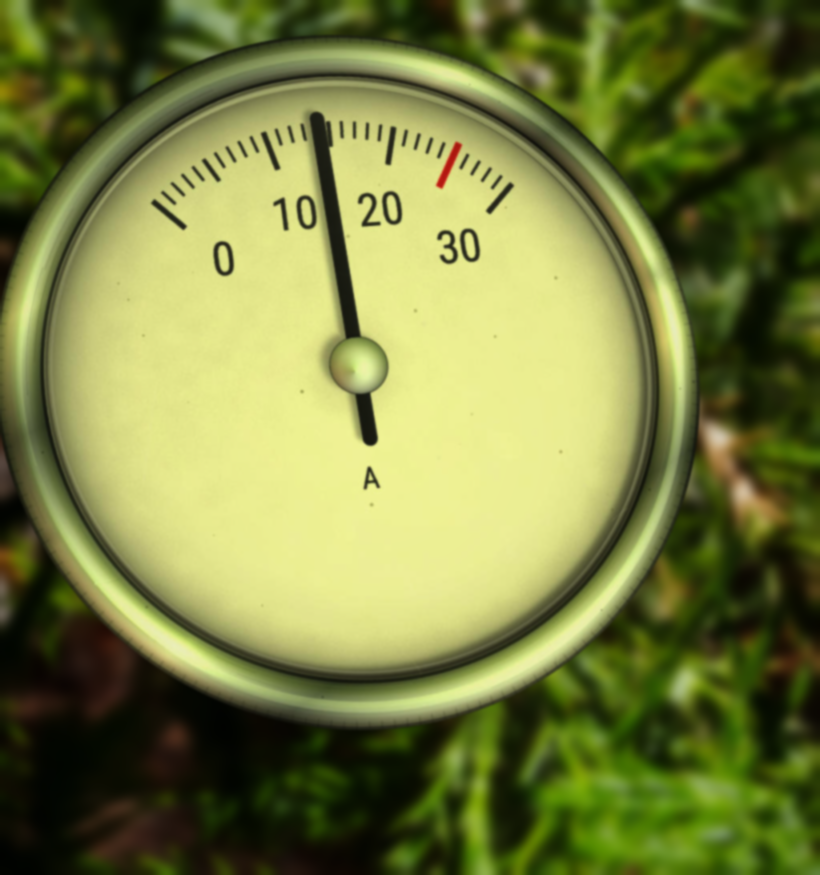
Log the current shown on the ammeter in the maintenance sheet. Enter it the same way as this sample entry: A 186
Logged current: A 14
